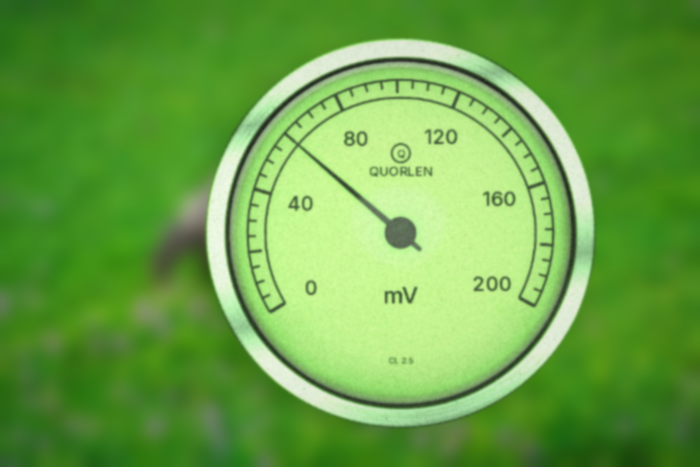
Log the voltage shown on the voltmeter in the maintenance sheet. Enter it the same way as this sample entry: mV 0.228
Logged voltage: mV 60
